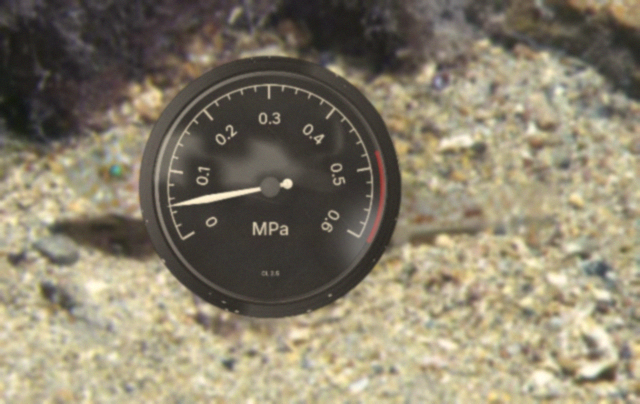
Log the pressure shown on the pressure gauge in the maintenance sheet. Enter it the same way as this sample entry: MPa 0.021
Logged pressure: MPa 0.05
